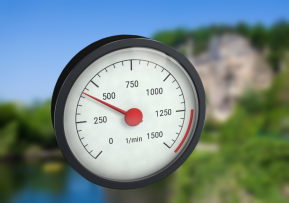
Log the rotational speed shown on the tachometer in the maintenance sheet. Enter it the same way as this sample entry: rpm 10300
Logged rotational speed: rpm 425
